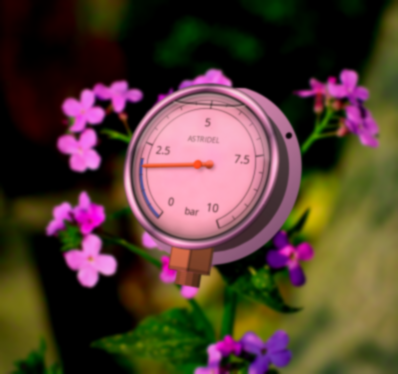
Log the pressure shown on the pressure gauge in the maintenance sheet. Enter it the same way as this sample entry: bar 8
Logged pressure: bar 1.75
